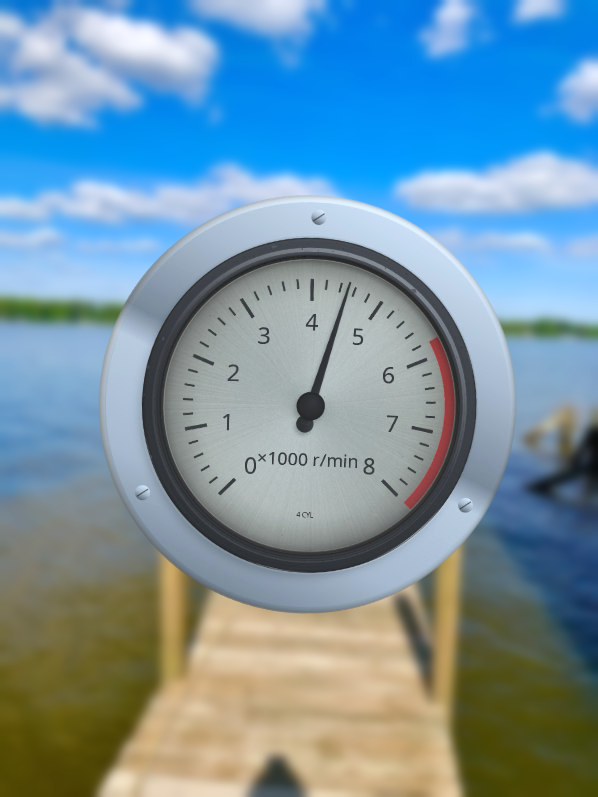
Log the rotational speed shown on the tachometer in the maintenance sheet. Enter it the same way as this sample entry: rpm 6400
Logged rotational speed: rpm 4500
